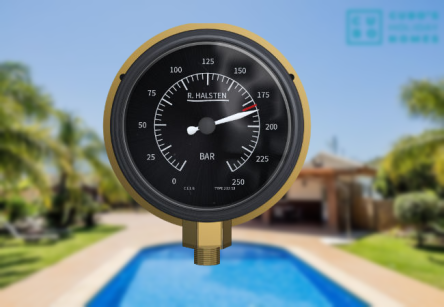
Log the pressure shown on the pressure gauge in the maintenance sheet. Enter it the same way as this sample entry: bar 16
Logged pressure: bar 185
